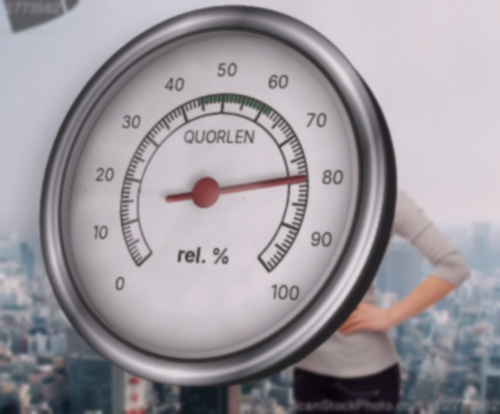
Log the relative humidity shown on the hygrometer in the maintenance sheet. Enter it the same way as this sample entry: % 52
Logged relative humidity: % 80
